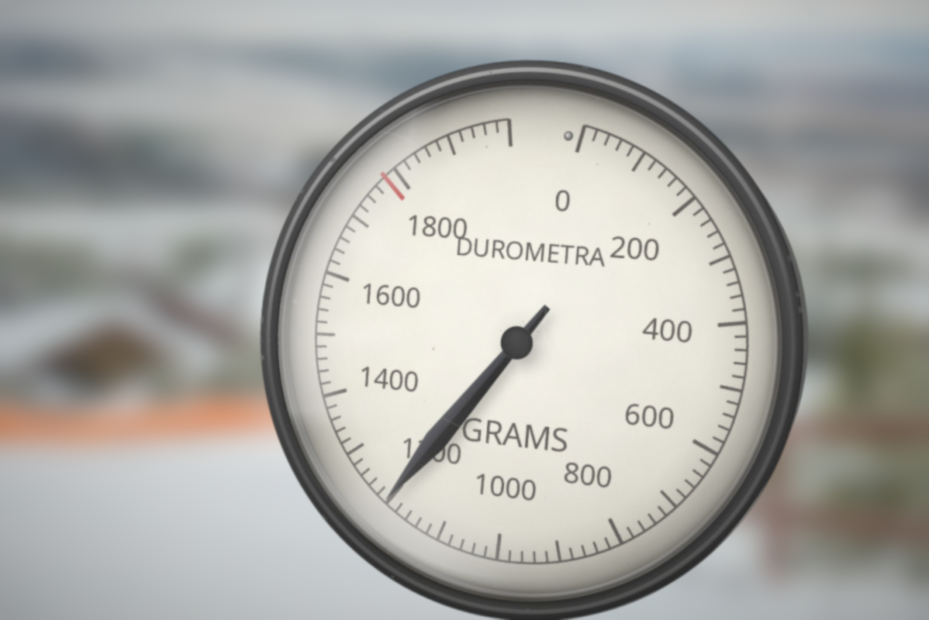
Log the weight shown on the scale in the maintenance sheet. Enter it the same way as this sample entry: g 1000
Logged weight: g 1200
